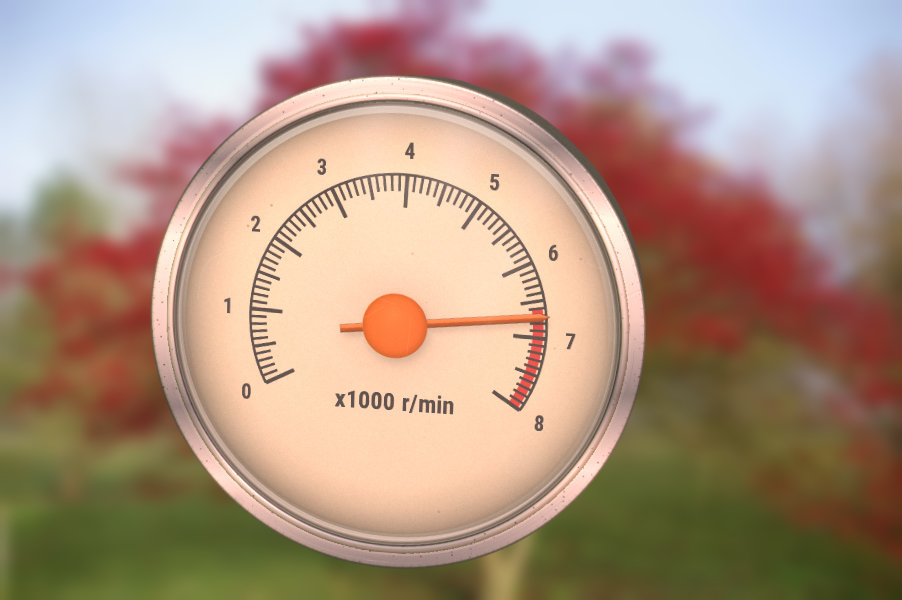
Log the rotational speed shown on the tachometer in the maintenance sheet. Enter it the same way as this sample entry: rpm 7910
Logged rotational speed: rpm 6700
